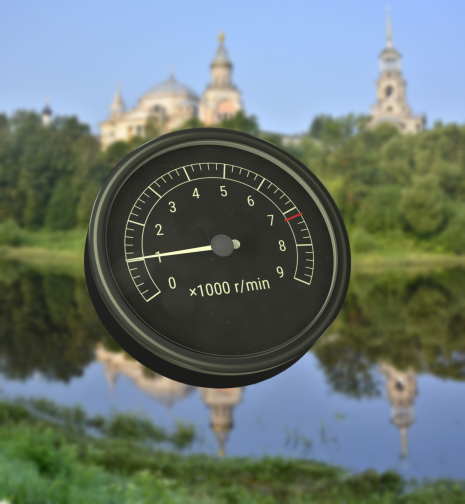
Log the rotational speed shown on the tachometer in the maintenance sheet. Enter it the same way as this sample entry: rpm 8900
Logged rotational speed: rpm 1000
